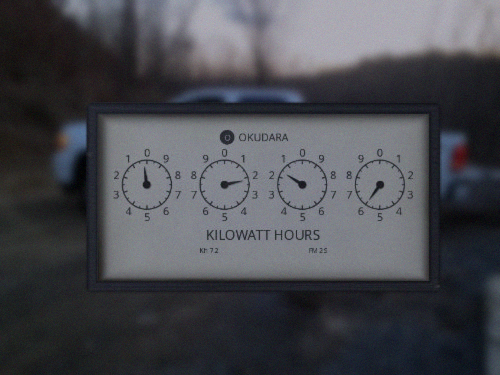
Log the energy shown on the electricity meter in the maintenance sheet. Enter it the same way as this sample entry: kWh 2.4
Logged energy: kWh 216
